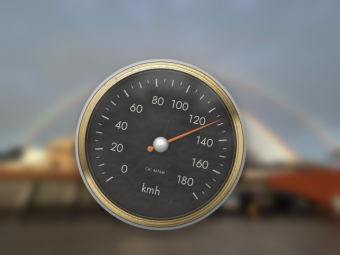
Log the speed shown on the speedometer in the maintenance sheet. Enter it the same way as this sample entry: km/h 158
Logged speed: km/h 127.5
